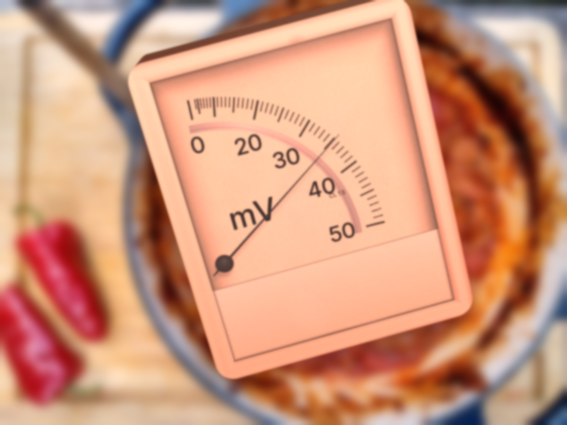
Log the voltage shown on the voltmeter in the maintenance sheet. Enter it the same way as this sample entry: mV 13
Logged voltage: mV 35
